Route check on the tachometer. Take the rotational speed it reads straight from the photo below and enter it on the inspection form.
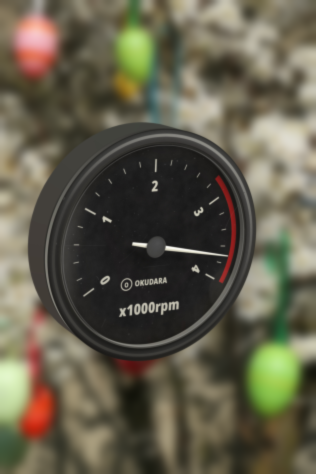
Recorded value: 3700 rpm
